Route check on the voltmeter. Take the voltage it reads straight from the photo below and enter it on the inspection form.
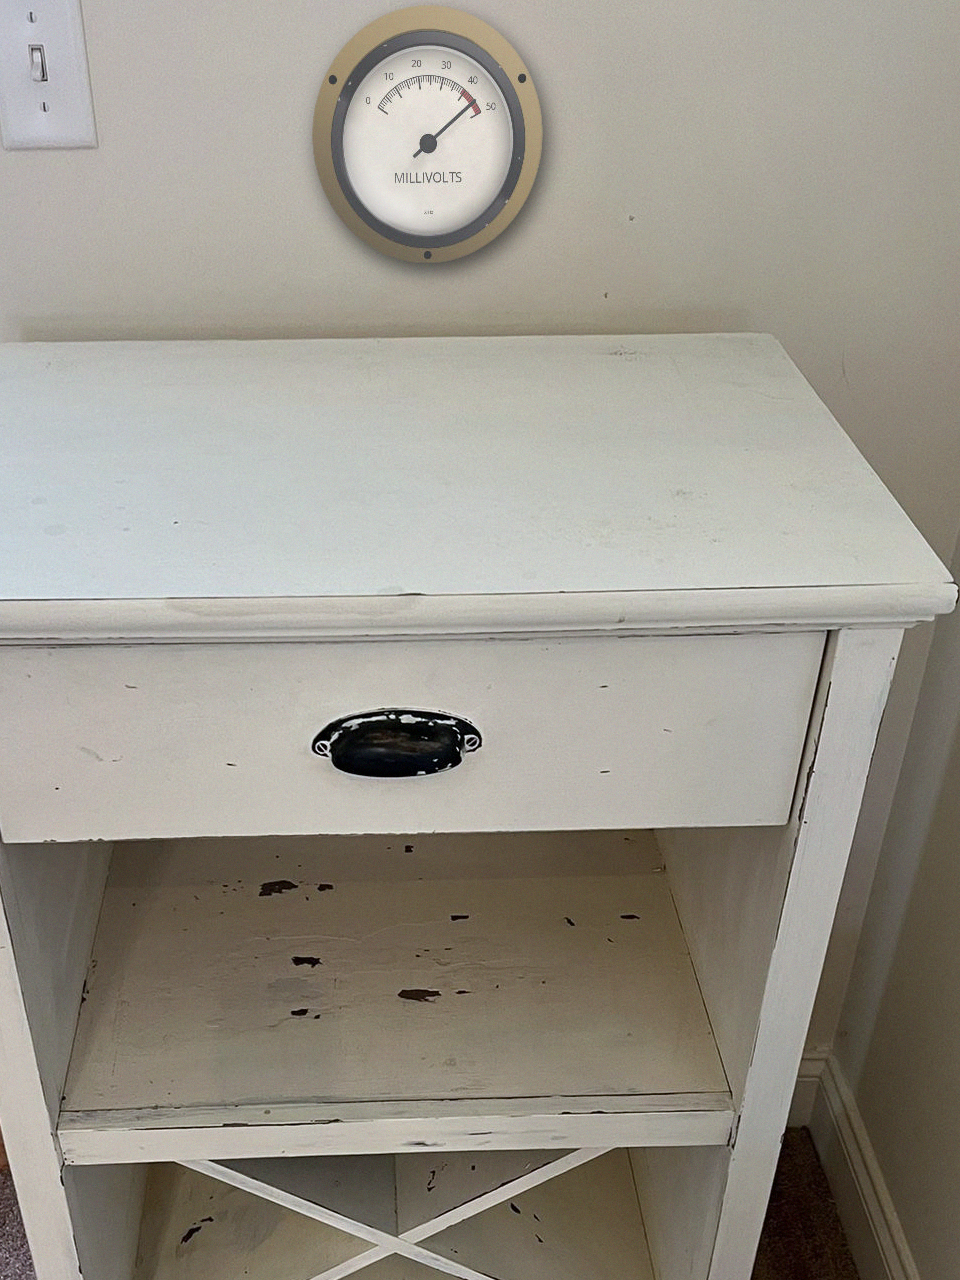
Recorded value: 45 mV
